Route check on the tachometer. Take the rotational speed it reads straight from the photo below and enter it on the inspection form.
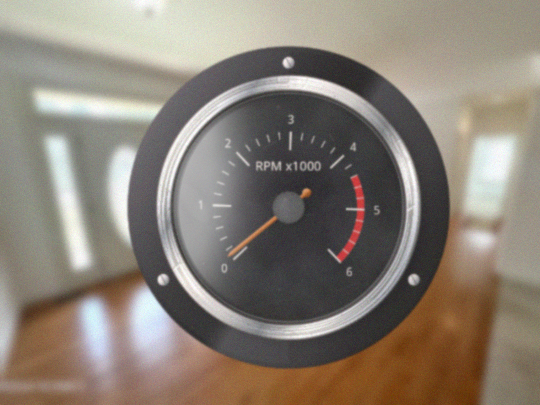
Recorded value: 100 rpm
